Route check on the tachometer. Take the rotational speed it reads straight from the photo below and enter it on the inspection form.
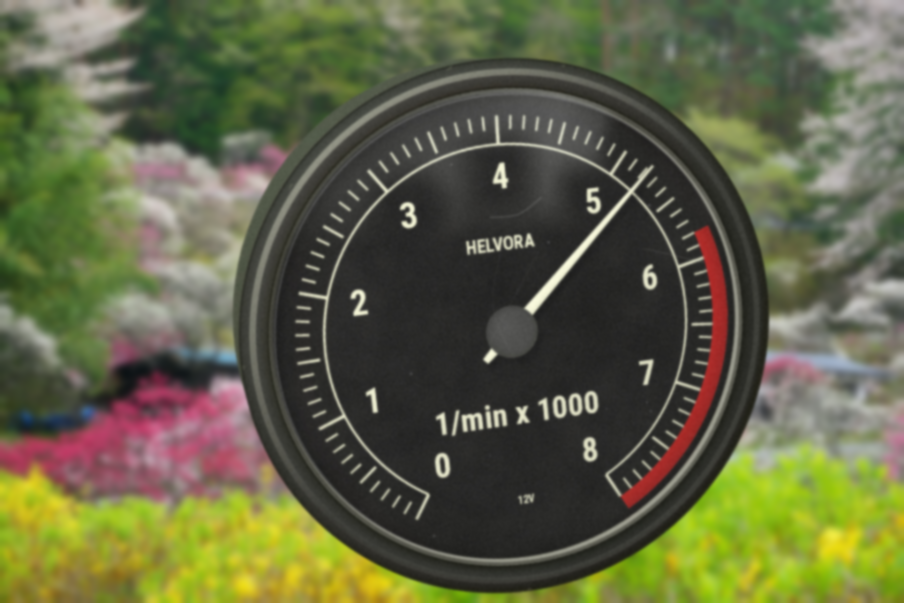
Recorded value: 5200 rpm
